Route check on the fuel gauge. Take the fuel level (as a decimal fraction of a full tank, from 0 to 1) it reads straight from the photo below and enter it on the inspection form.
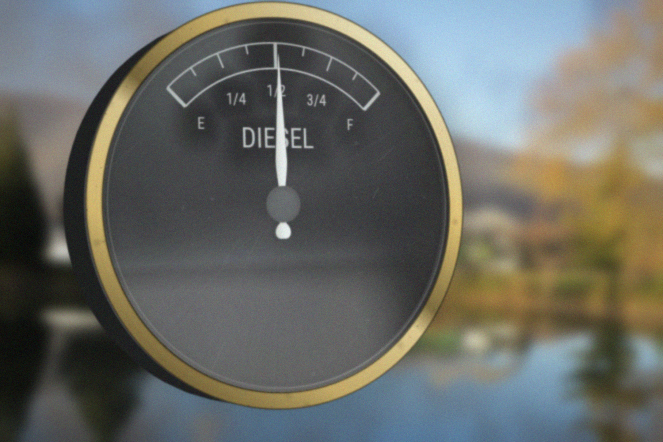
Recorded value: 0.5
